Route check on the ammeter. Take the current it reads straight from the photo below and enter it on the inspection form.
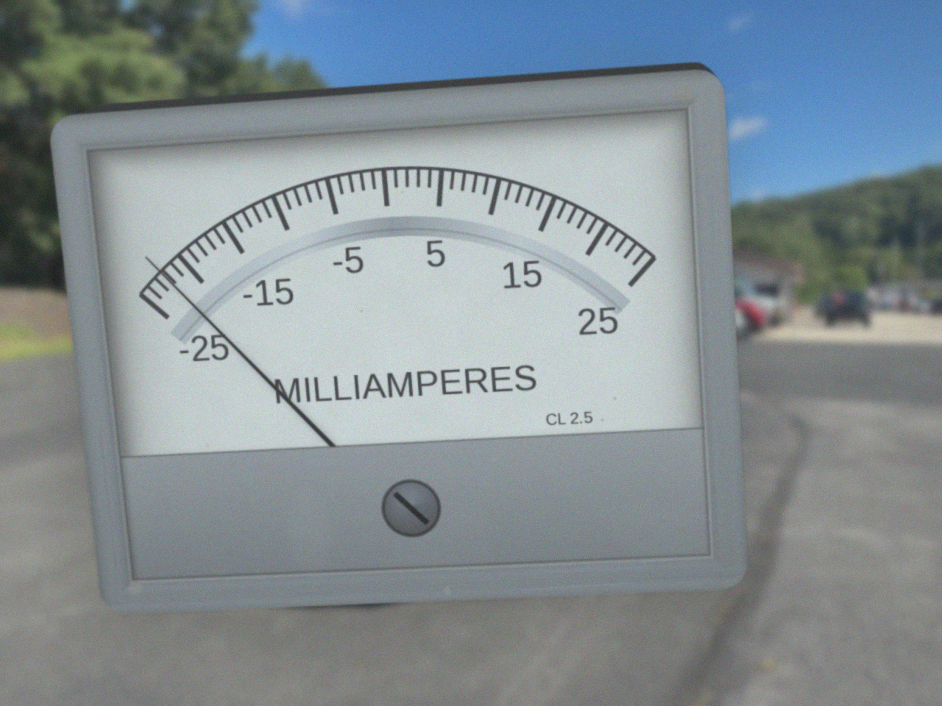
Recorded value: -22 mA
